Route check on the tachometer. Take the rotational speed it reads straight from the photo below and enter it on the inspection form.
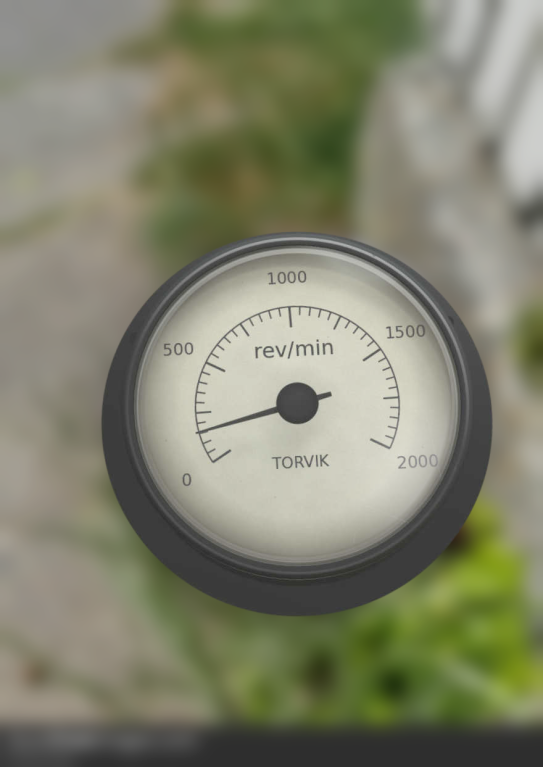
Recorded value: 150 rpm
